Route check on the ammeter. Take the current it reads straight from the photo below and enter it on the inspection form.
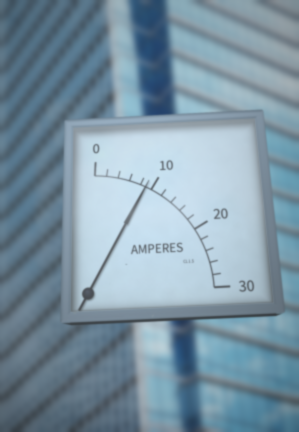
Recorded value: 9 A
